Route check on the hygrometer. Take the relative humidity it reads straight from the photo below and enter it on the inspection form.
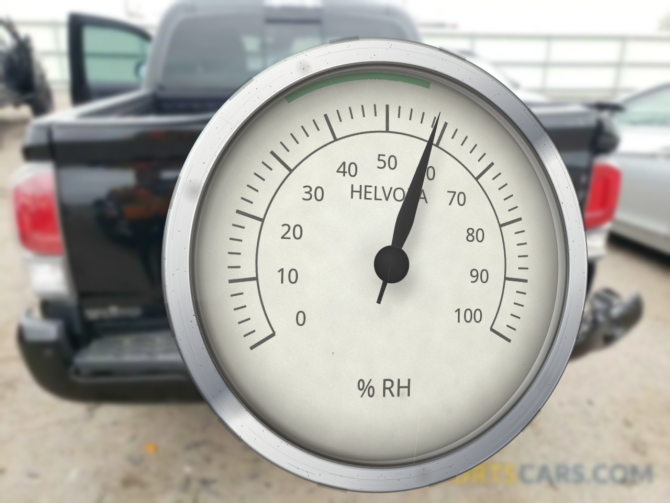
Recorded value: 58 %
